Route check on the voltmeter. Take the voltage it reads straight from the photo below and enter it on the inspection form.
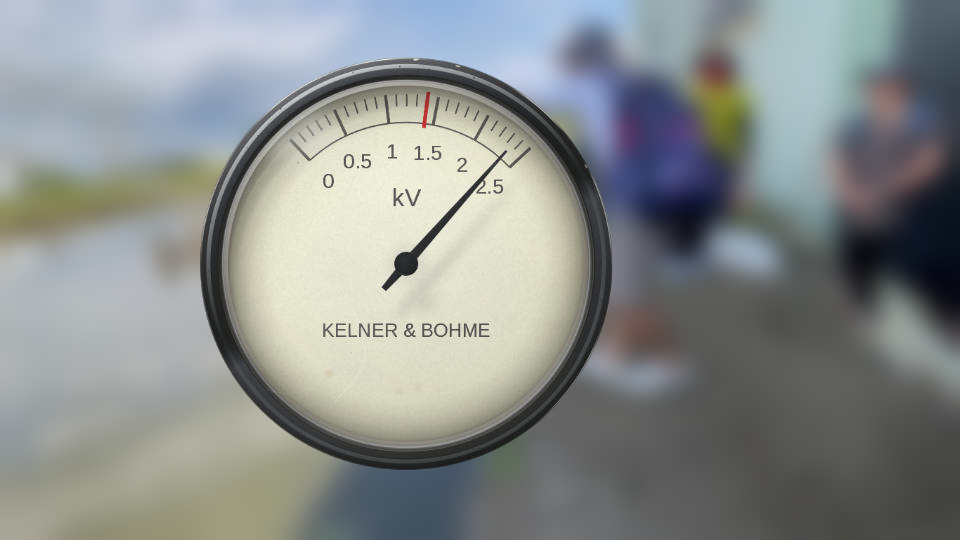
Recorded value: 2.35 kV
